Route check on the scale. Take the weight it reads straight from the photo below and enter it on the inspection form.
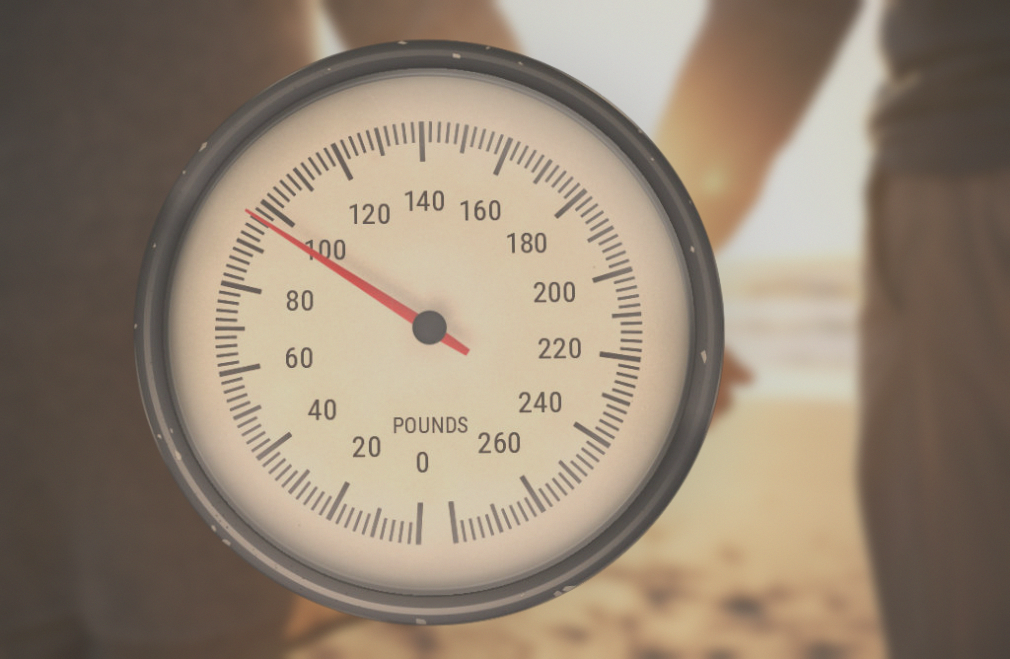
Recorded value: 96 lb
